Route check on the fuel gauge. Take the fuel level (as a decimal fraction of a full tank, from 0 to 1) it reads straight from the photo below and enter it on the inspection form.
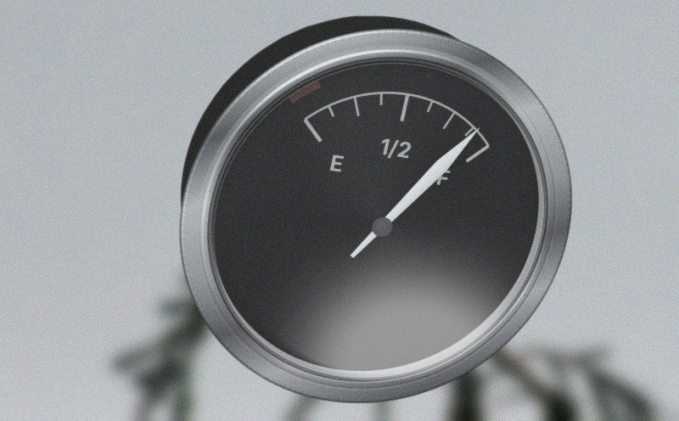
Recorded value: 0.875
